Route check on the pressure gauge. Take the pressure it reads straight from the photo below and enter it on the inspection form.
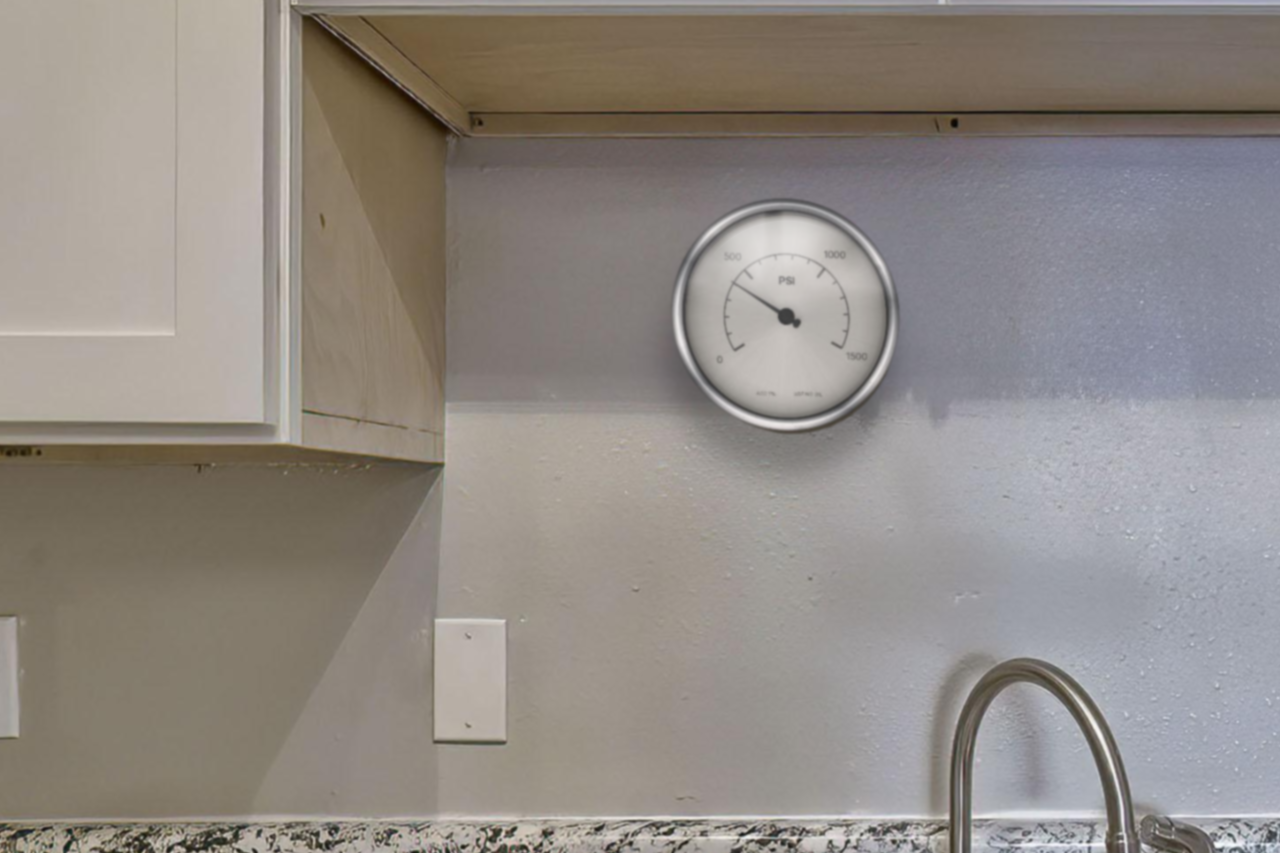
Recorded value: 400 psi
